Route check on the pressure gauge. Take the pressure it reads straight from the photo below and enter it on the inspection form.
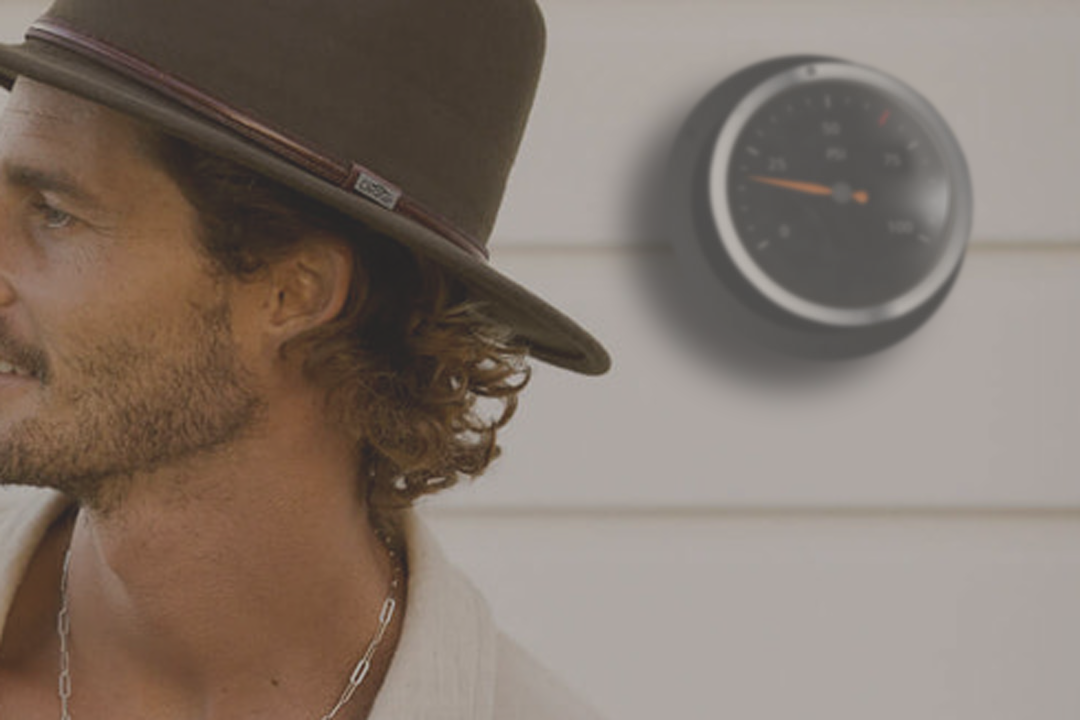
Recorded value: 17.5 psi
